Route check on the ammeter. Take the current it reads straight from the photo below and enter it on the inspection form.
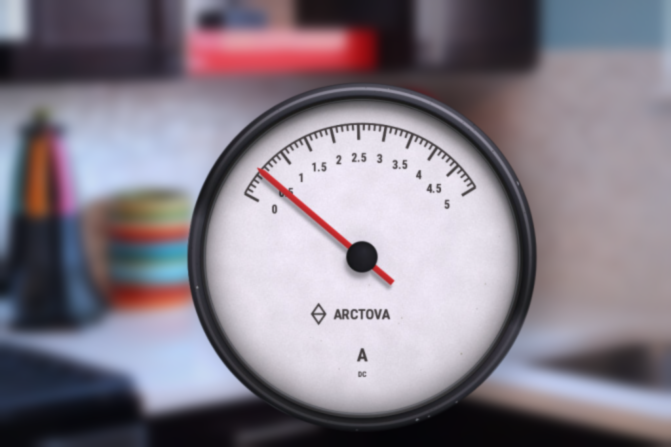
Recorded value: 0.5 A
